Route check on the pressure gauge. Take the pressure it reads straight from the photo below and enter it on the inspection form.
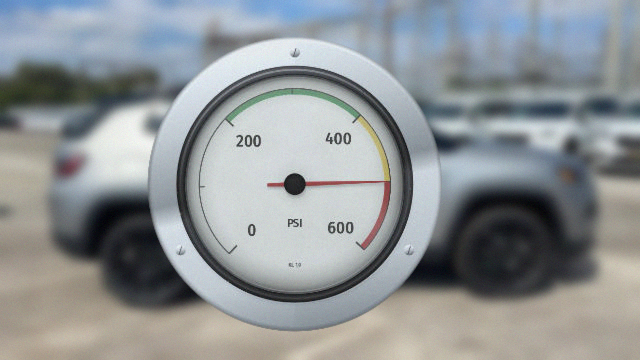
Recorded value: 500 psi
